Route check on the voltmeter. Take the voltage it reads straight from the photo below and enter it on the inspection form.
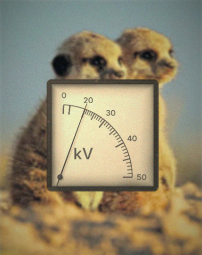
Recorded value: 20 kV
